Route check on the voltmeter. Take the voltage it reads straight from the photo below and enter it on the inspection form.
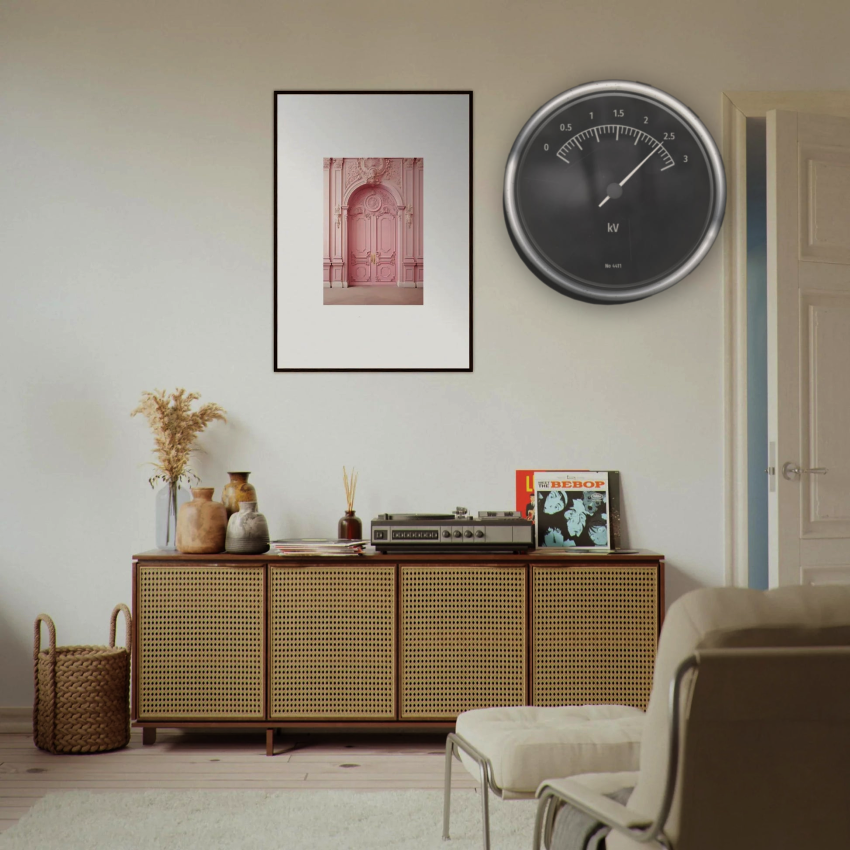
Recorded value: 2.5 kV
